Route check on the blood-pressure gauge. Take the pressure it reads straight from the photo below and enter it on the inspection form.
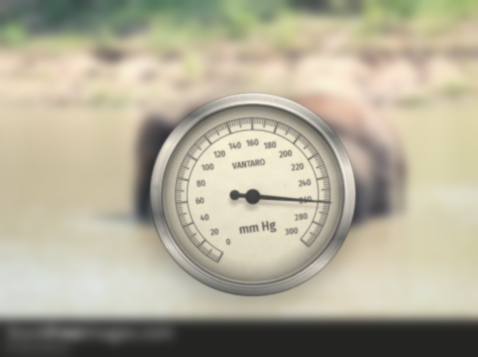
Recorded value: 260 mmHg
